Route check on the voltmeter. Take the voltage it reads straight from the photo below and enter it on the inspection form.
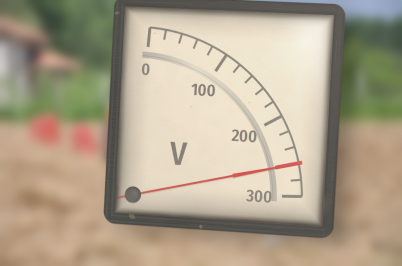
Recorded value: 260 V
